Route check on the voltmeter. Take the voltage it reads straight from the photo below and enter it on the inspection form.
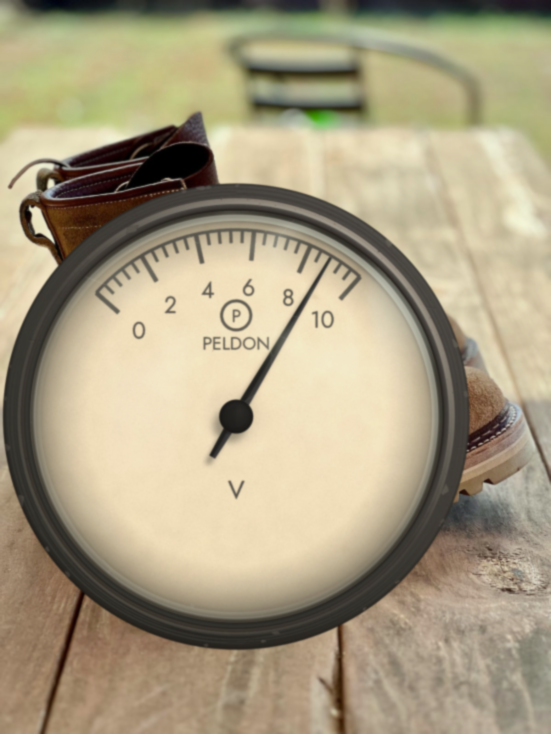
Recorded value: 8.8 V
